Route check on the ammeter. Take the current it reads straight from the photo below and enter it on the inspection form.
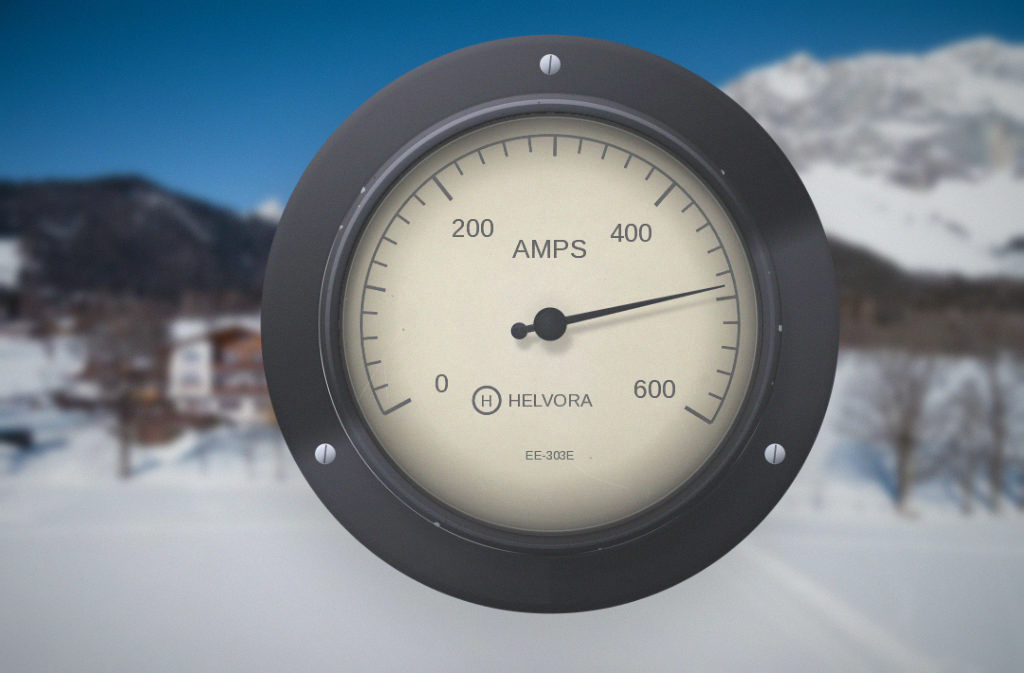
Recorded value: 490 A
